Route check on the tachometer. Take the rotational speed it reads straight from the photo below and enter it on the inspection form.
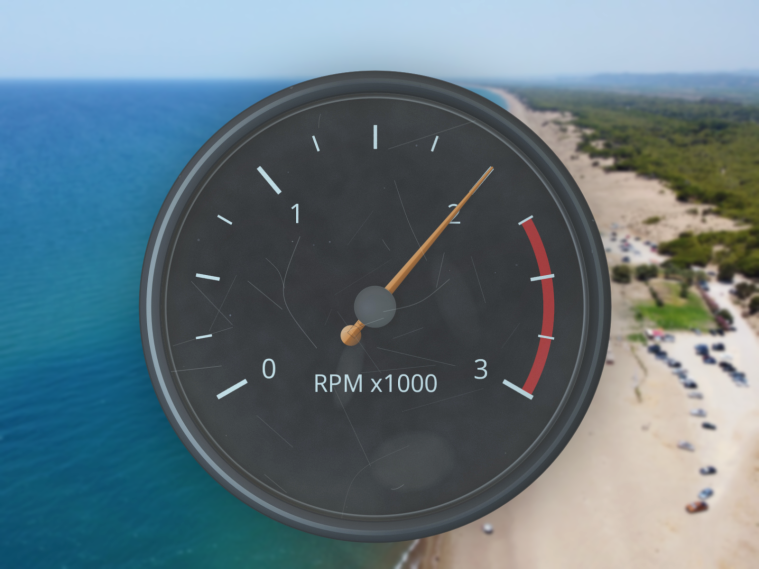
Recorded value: 2000 rpm
